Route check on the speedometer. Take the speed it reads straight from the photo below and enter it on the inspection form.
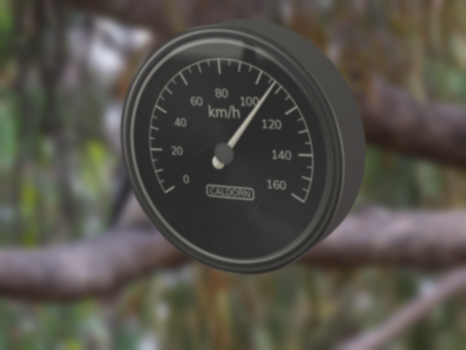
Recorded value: 107.5 km/h
